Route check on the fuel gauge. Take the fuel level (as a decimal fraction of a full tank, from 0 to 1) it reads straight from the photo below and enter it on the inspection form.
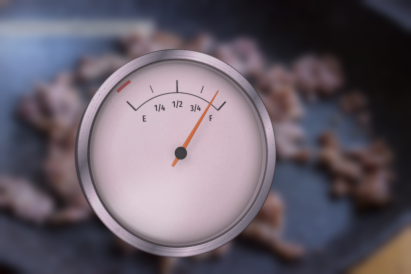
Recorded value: 0.875
